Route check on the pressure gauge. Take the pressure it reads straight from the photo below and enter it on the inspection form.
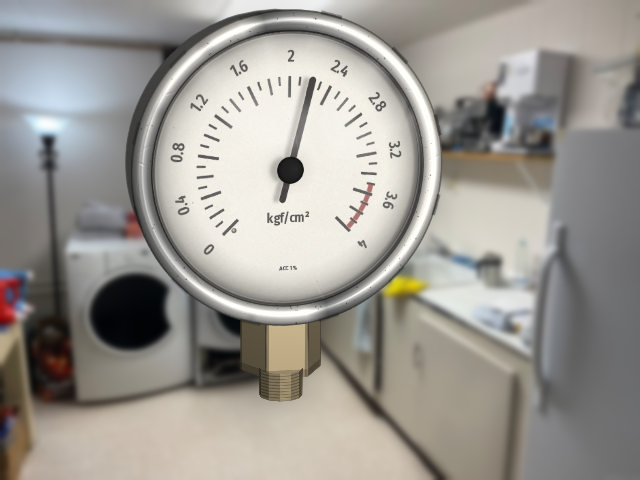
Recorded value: 2.2 kg/cm²
